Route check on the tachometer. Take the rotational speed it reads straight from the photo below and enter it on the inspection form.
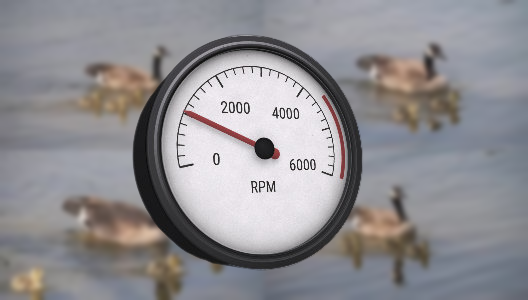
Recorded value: 1000 rpm
